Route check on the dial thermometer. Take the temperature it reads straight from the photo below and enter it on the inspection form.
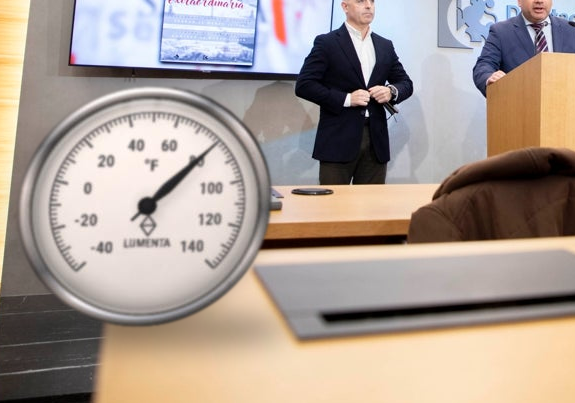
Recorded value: 80 °F
